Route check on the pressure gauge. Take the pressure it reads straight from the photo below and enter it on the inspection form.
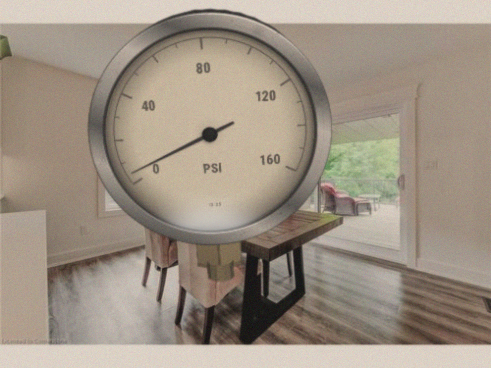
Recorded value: 5 psi
